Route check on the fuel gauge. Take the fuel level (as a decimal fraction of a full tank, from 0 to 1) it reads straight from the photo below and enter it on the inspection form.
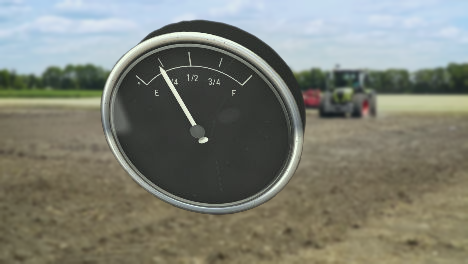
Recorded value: 0.25
